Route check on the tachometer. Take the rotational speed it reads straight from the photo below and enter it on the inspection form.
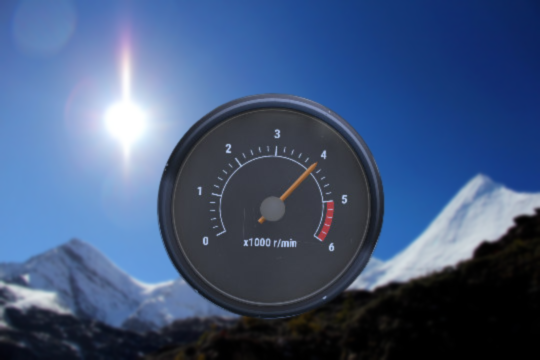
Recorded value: 4000 rpm
